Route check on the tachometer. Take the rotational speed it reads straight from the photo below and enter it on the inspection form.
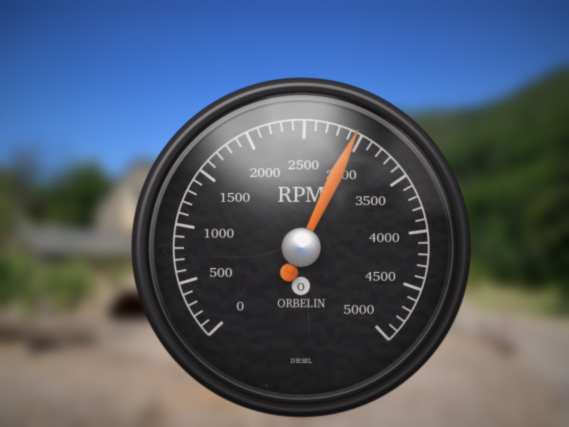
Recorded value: 2950 rpm
